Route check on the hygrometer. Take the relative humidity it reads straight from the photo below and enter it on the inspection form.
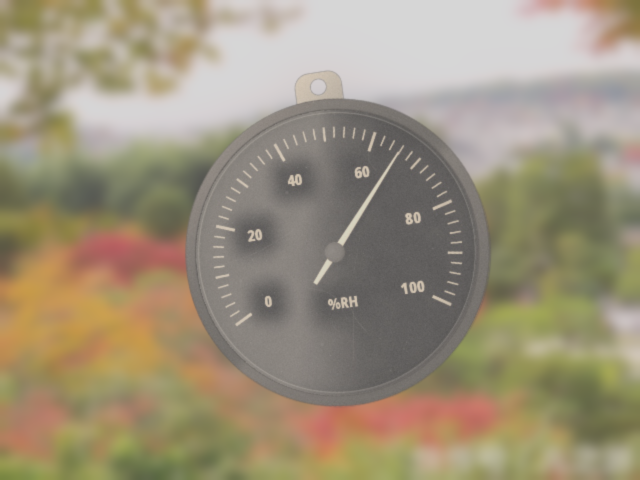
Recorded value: 66 %
